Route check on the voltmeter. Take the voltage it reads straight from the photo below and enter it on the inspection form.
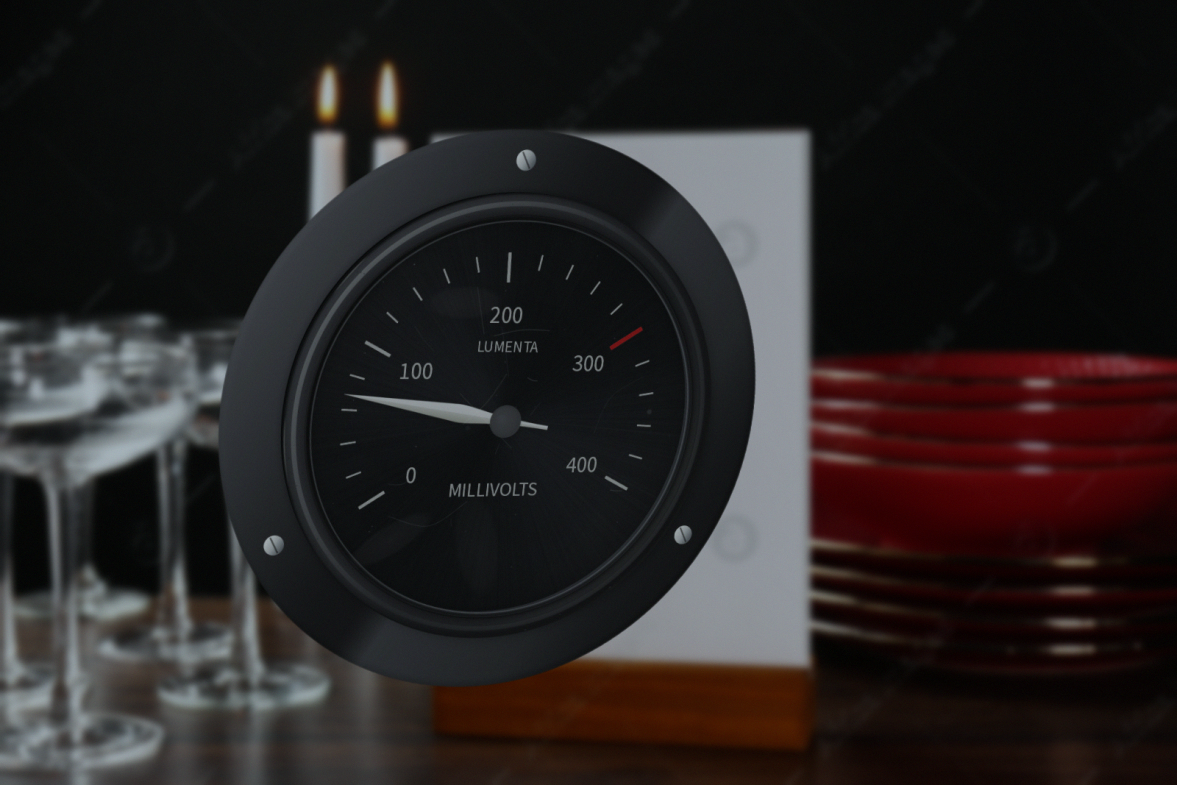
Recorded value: 70 mV
